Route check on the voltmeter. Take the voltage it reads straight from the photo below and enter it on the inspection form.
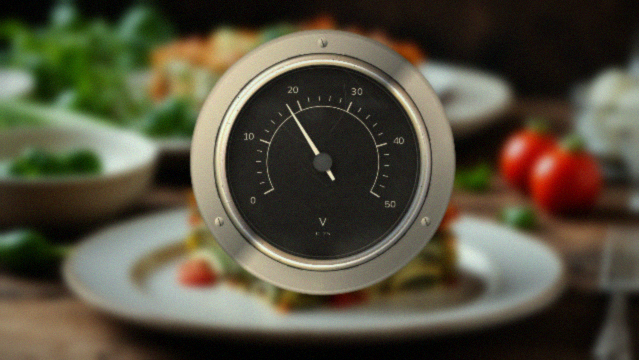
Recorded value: 18 V
